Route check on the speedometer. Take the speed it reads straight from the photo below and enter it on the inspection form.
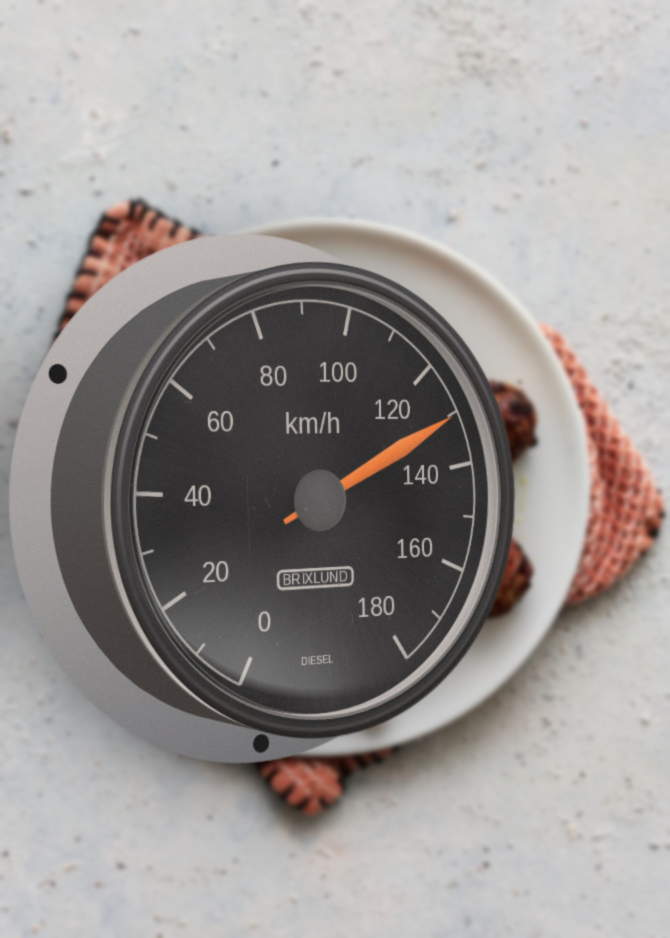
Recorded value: 130 km/h
